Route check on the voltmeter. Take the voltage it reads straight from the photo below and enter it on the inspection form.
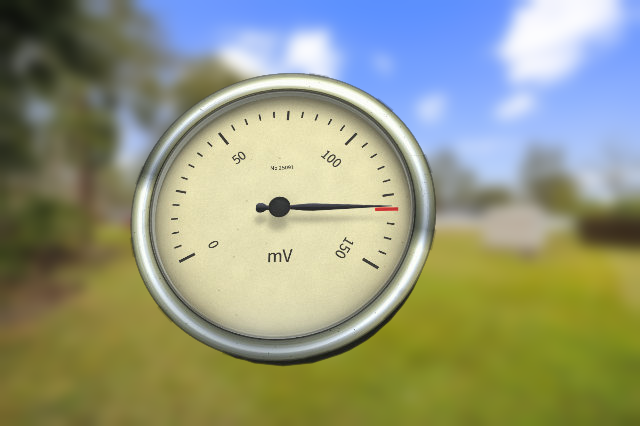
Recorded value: 130 mV
